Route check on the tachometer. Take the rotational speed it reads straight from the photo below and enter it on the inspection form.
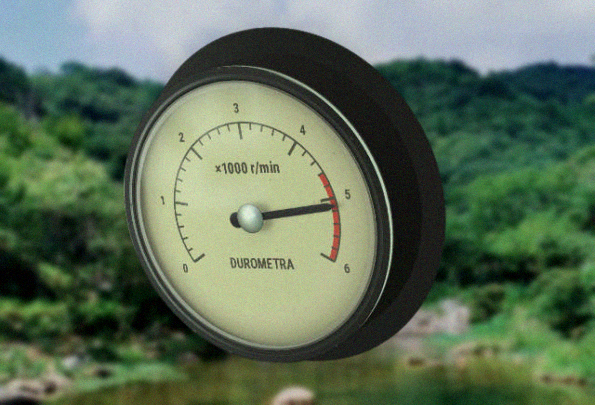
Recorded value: 5100 rpm
